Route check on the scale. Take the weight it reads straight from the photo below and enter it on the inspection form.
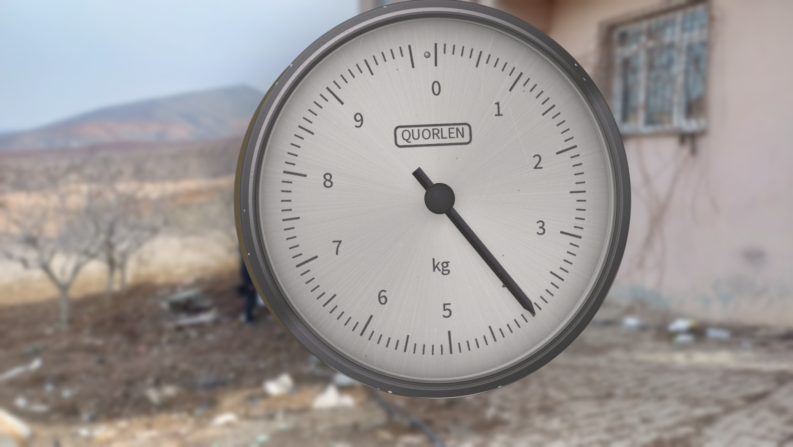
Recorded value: 4 kg
